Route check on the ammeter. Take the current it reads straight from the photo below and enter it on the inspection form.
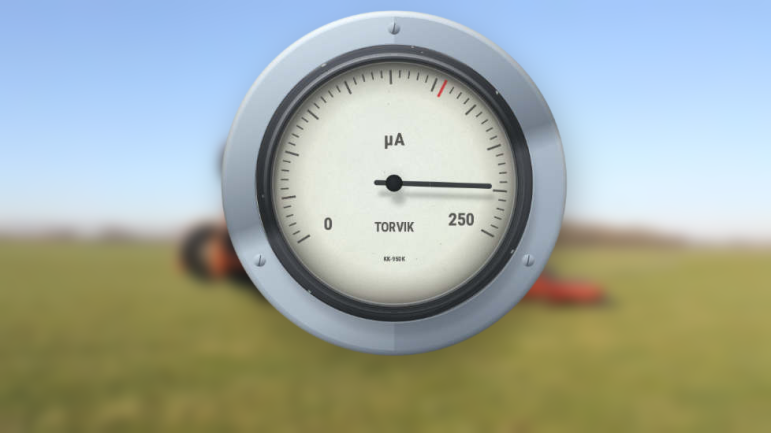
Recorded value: 222.5 µA
